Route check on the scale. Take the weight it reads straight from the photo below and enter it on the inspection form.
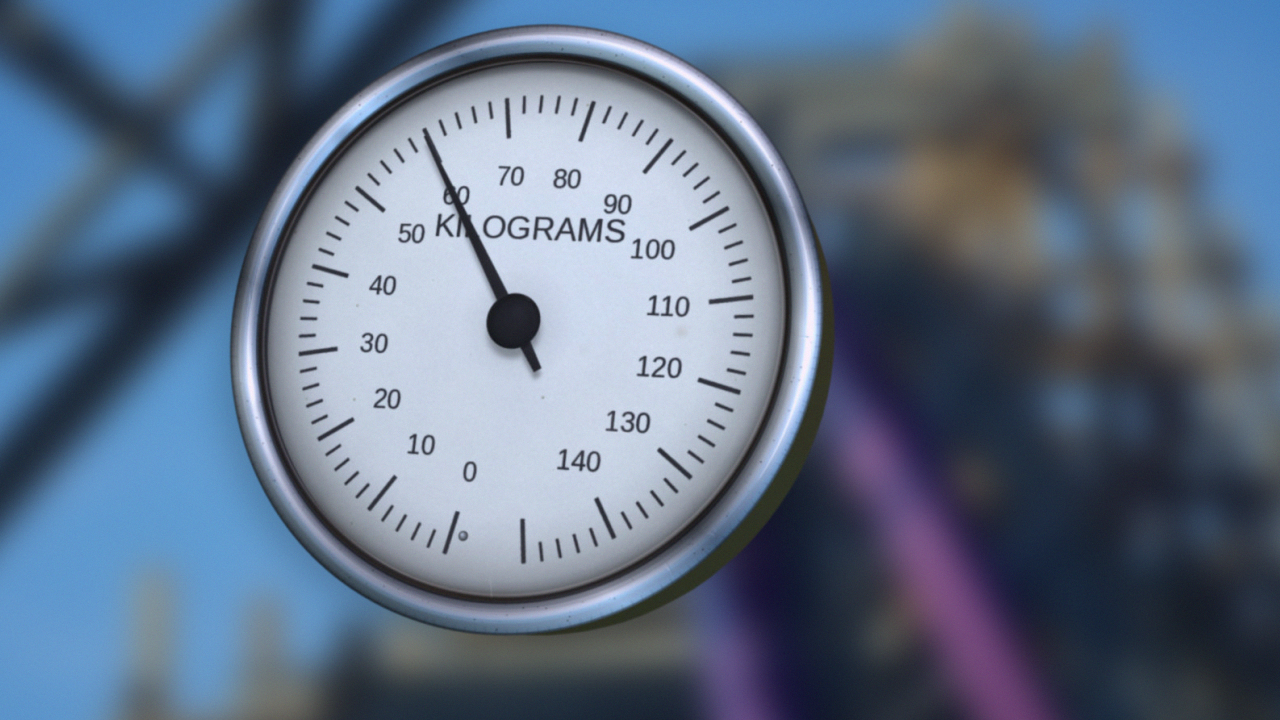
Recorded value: 60 kg
